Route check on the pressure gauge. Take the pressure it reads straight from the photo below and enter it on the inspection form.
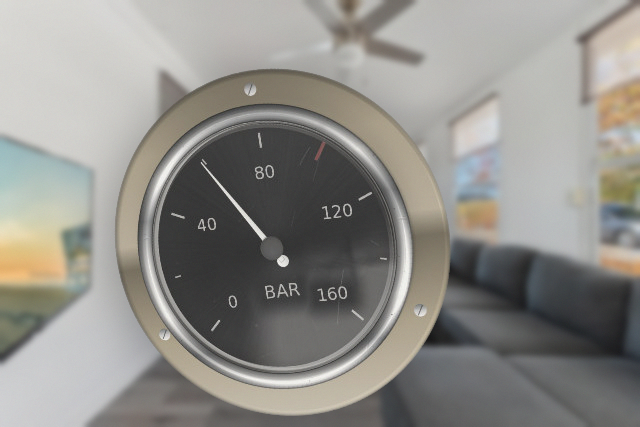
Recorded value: 60 bar
